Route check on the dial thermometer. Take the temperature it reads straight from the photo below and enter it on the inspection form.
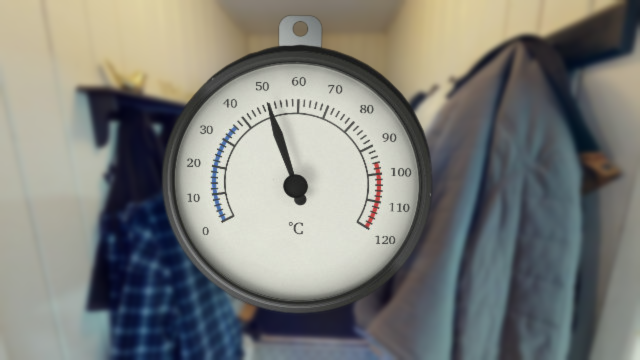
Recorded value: 50 °C
